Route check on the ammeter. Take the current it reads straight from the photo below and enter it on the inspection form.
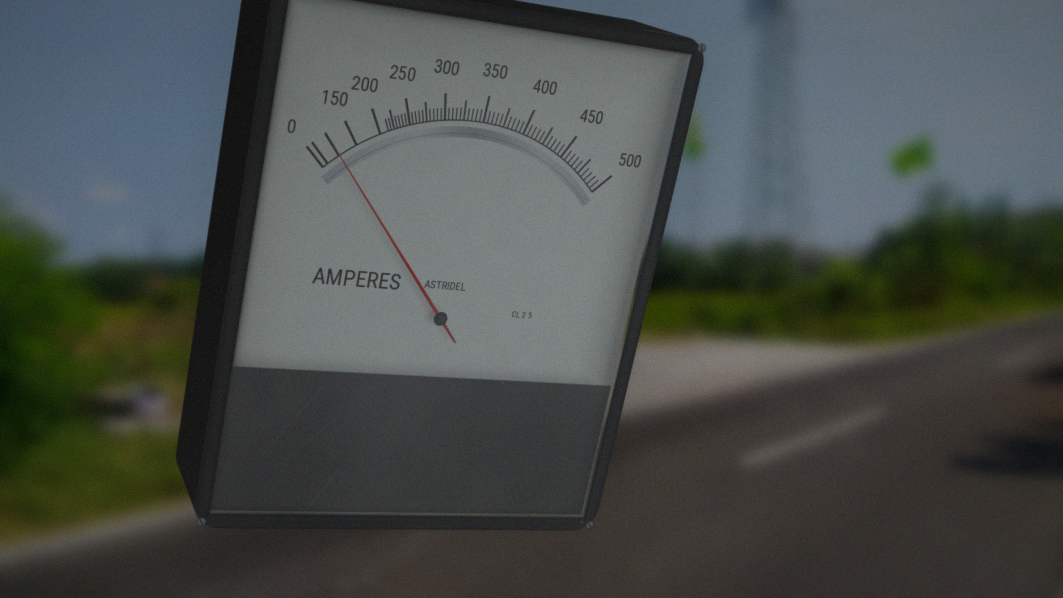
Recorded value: 100 A
